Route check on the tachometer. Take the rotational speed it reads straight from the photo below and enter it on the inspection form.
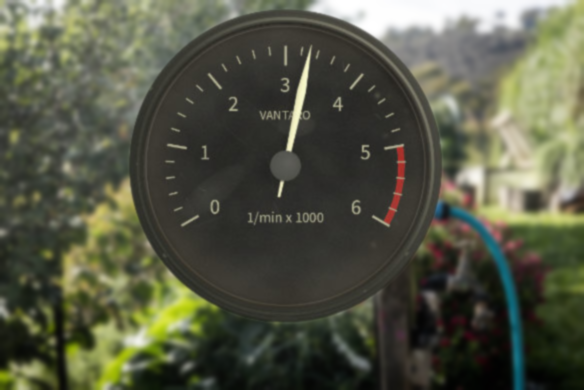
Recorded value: 3300 rpm
